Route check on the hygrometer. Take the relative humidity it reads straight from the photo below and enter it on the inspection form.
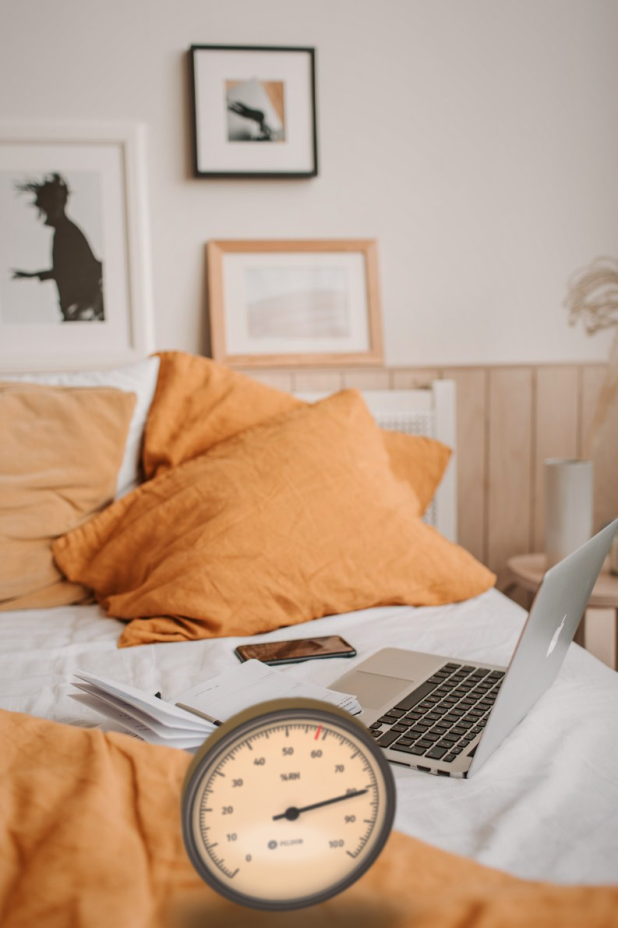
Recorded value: 80 %
